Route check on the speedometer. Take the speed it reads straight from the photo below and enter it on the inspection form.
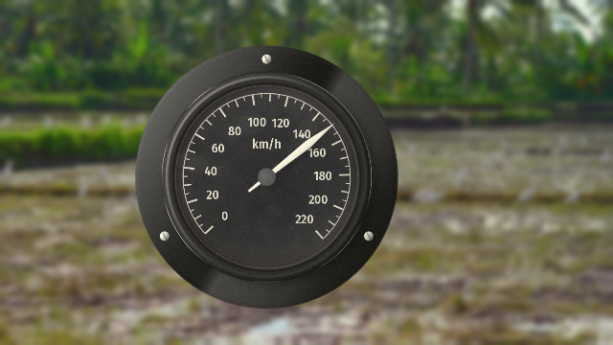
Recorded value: 150 km/h
